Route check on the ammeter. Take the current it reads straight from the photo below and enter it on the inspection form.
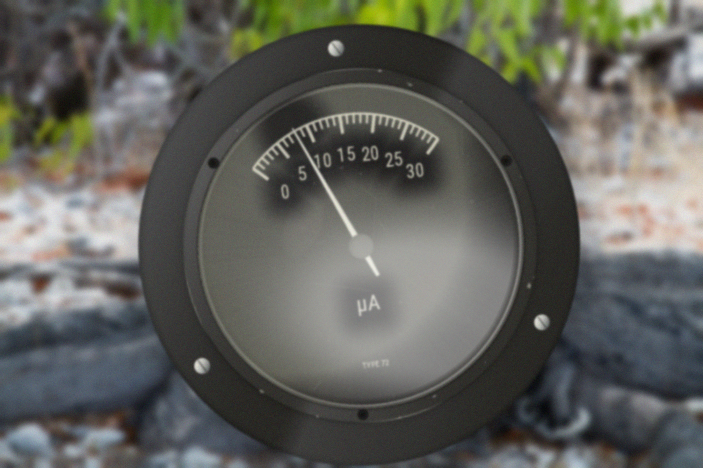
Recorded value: 8 µA
